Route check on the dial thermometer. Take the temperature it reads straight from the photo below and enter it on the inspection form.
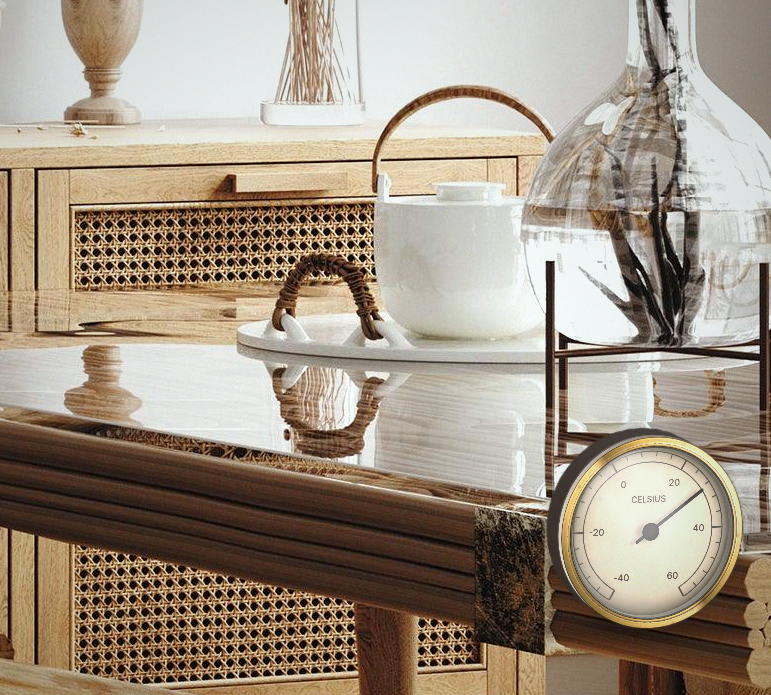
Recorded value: 28 °C
